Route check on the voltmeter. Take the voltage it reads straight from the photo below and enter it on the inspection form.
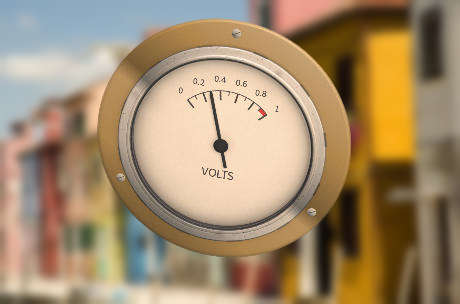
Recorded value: 0.3 V
